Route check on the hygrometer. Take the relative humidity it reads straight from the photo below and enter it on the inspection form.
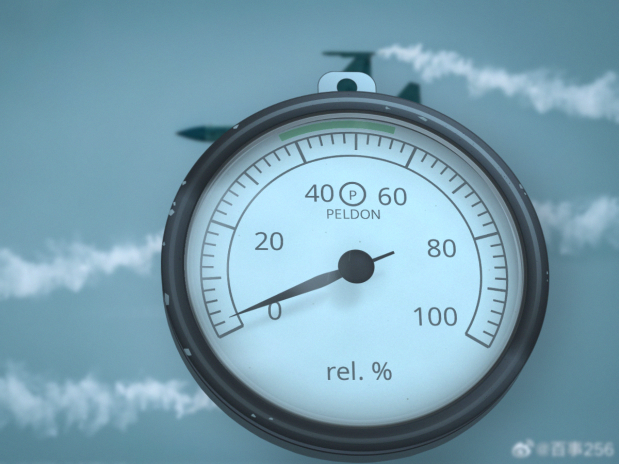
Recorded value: 2 %
